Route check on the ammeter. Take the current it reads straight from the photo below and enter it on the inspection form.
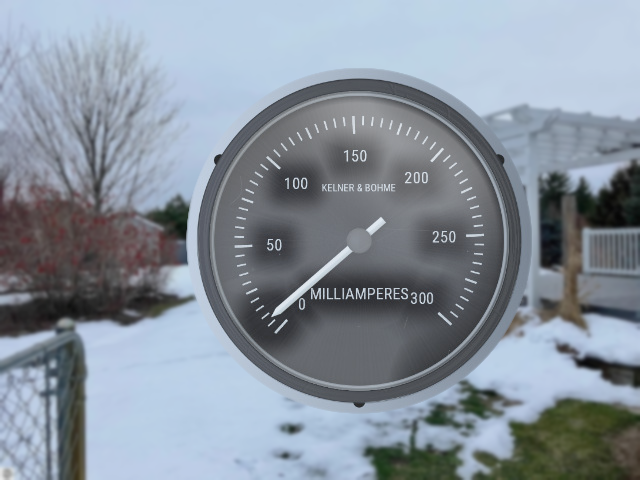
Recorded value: 7.5 mA
